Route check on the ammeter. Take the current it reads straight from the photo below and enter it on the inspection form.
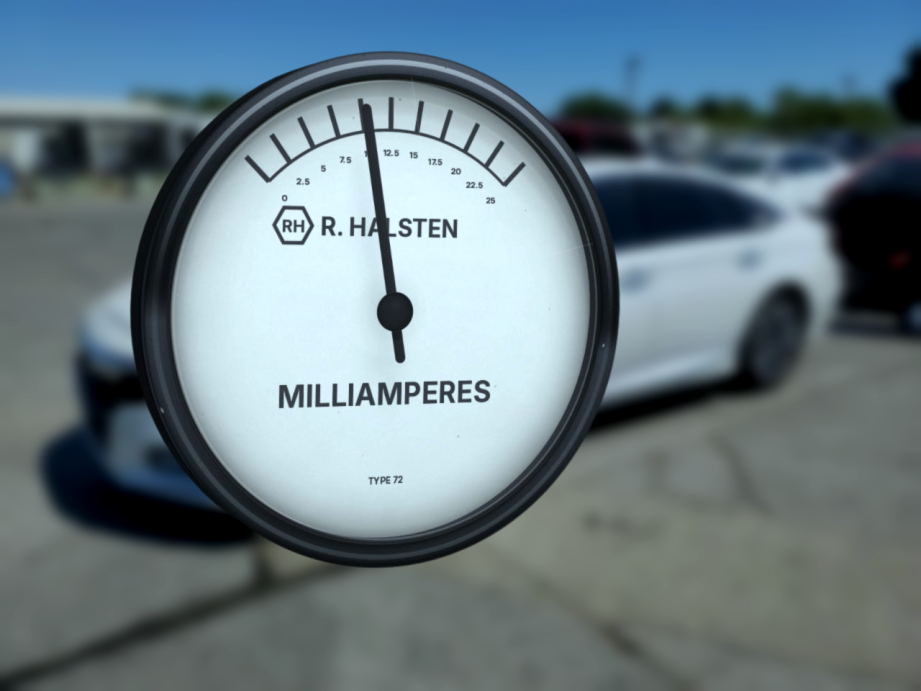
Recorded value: 10 mA
